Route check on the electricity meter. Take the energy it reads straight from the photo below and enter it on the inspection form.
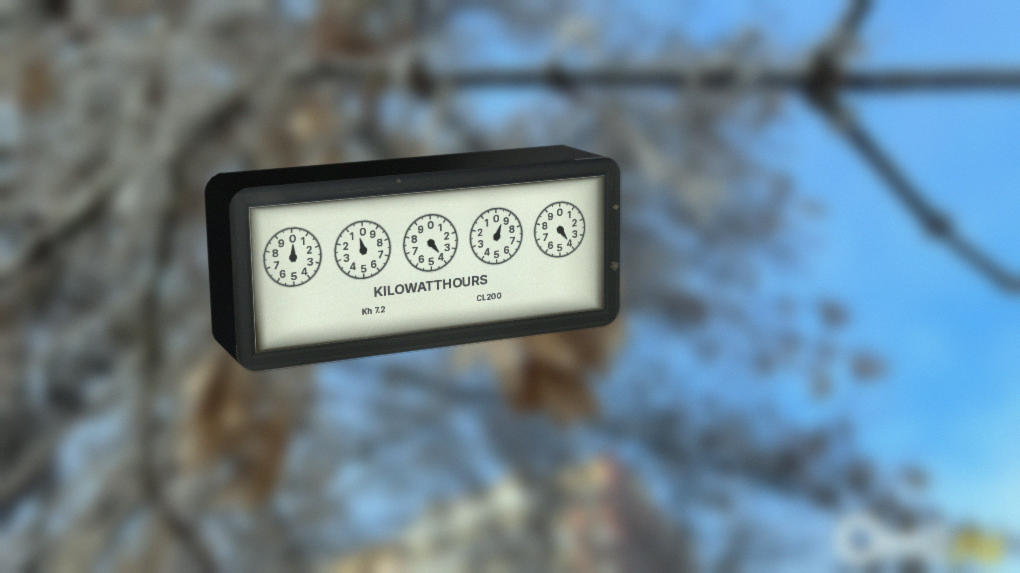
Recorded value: 394 kWh
